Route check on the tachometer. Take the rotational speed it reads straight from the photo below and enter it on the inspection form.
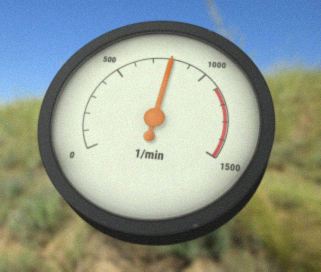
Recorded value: 800 rpm
